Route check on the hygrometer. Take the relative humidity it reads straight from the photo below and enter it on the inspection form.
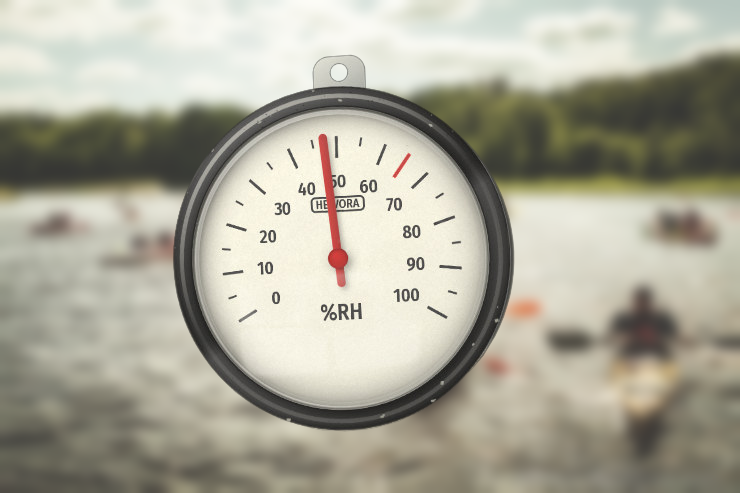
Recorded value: 47.5 %
